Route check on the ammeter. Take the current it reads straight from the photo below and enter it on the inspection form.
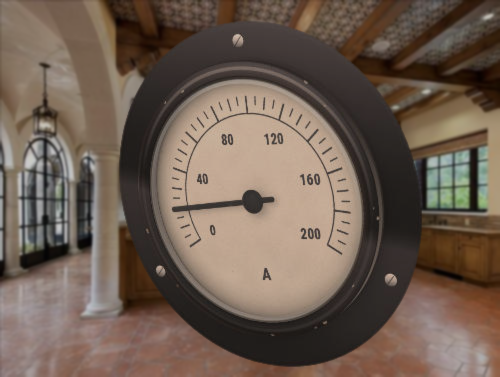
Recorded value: 20 A
